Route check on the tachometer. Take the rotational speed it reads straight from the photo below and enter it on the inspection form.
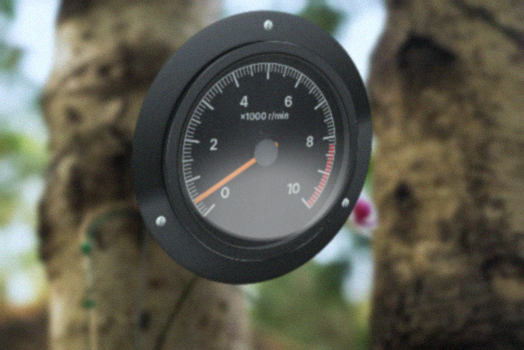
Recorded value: 500 rpm
